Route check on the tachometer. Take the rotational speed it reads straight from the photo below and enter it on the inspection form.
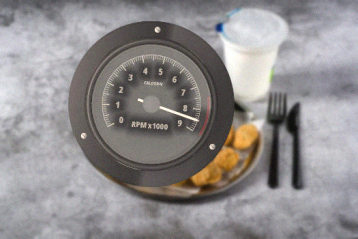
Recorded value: 8500 rpm
